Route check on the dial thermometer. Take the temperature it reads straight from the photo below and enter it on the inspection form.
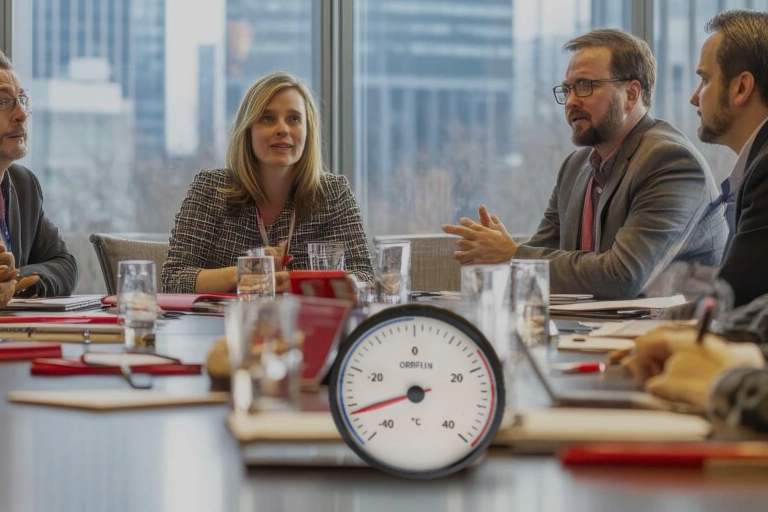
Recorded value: -32 °C
